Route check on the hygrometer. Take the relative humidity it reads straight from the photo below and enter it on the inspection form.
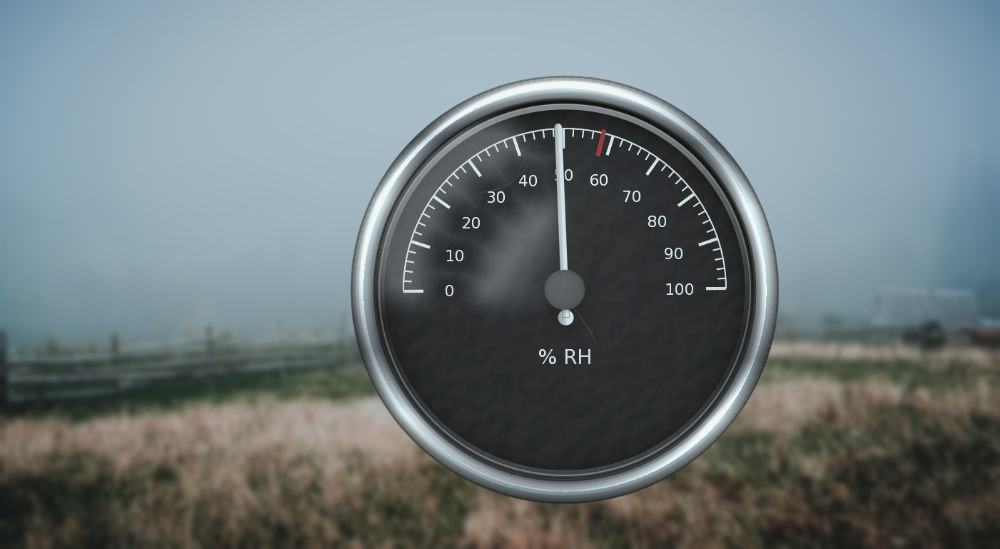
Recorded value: 49 %
